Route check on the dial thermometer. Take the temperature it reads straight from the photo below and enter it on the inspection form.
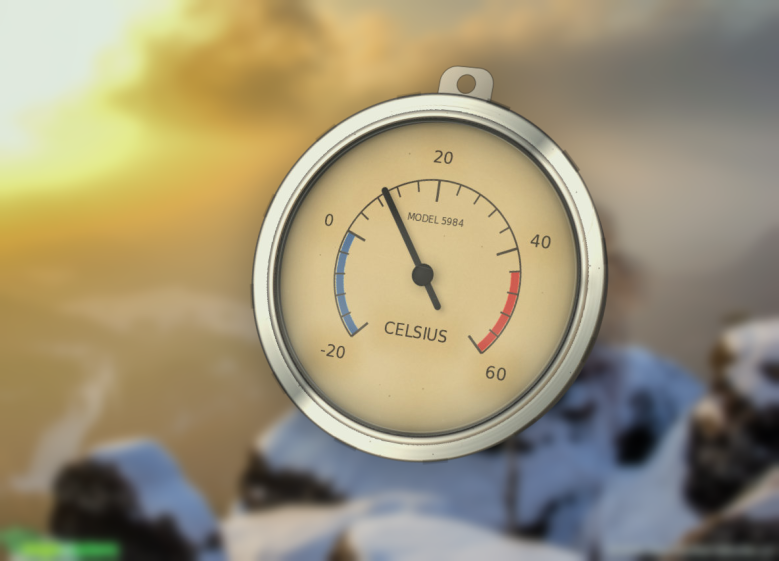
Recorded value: 10 °C
